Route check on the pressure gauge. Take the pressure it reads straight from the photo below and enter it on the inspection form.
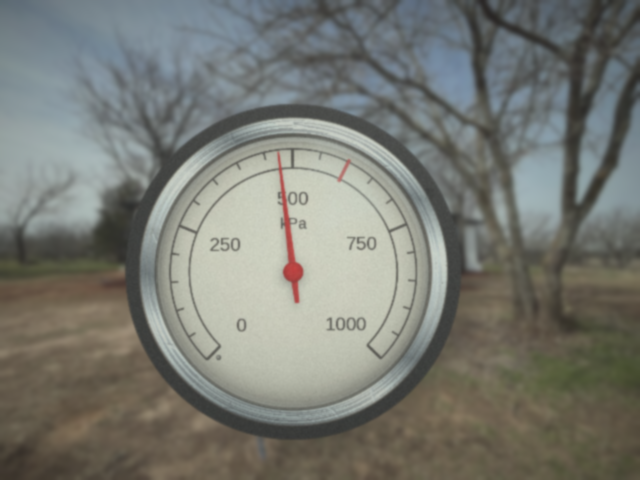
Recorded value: 475 kPa
